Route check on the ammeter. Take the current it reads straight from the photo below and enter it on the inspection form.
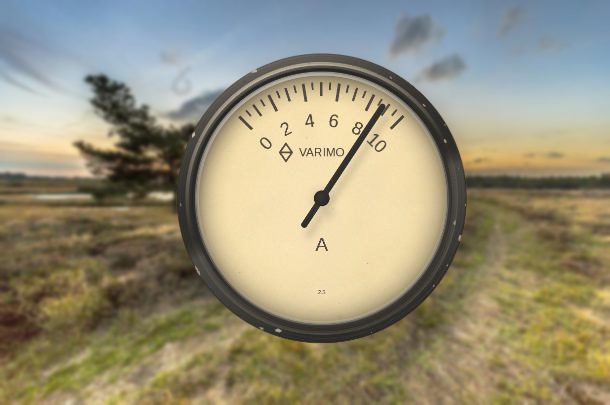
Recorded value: 8.75 A
